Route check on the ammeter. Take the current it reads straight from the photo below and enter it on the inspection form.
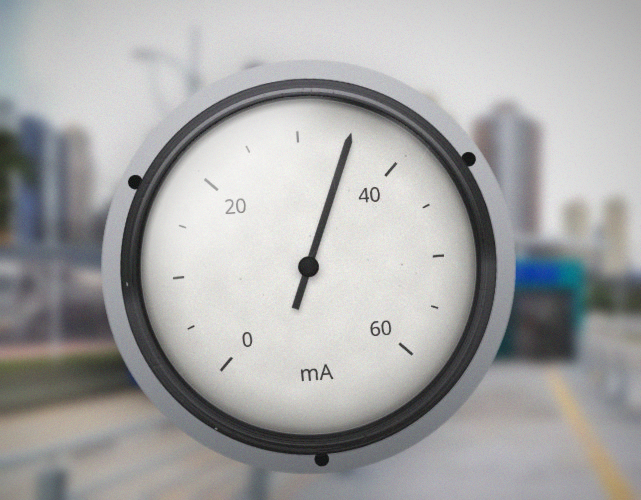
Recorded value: 35 mA
